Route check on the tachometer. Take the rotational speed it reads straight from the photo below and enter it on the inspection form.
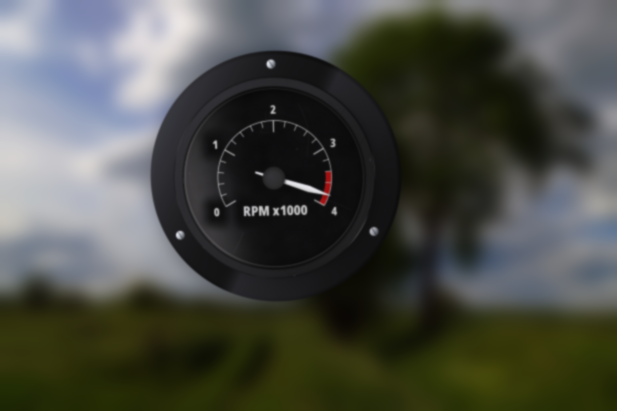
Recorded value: 3800 rpm
